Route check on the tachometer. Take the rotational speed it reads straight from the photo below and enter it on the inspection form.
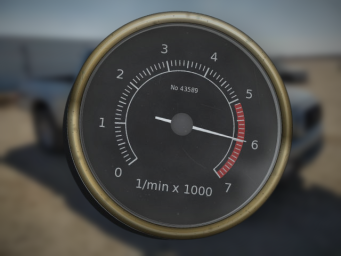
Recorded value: 6000 rpm
